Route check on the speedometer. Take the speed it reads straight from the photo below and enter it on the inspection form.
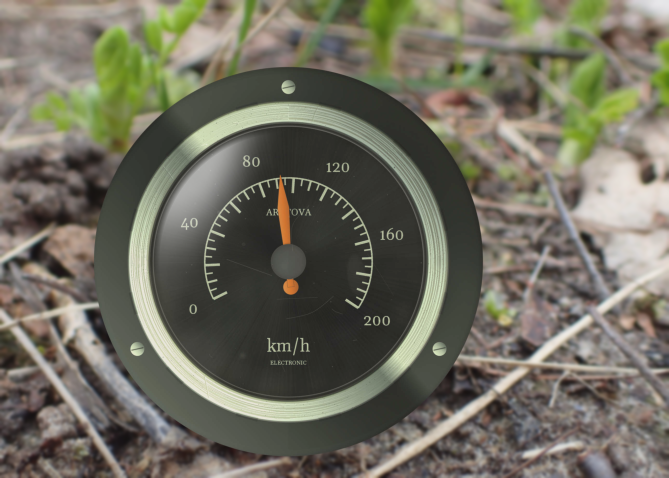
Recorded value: 92.5 km/h
